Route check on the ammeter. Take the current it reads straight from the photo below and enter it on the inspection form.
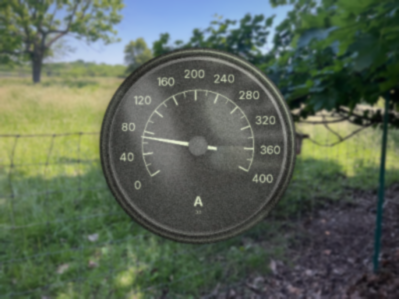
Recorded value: 70 A
